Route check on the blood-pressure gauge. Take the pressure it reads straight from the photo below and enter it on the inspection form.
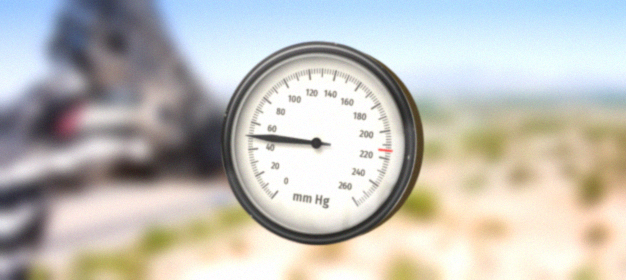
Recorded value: 50 mmHg
